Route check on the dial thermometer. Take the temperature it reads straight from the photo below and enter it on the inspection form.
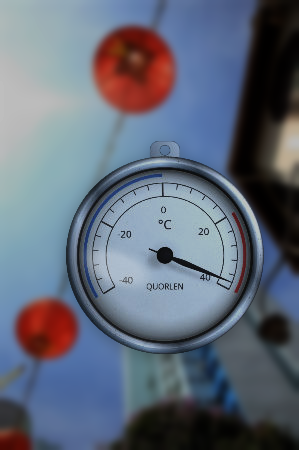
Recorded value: 38 °C
